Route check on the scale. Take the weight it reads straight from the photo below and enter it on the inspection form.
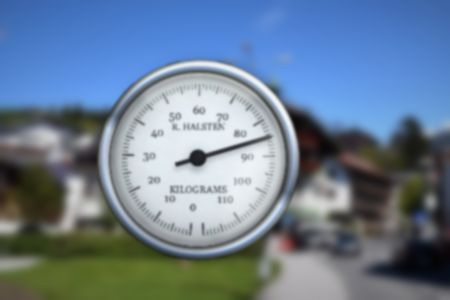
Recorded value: 85 kg
